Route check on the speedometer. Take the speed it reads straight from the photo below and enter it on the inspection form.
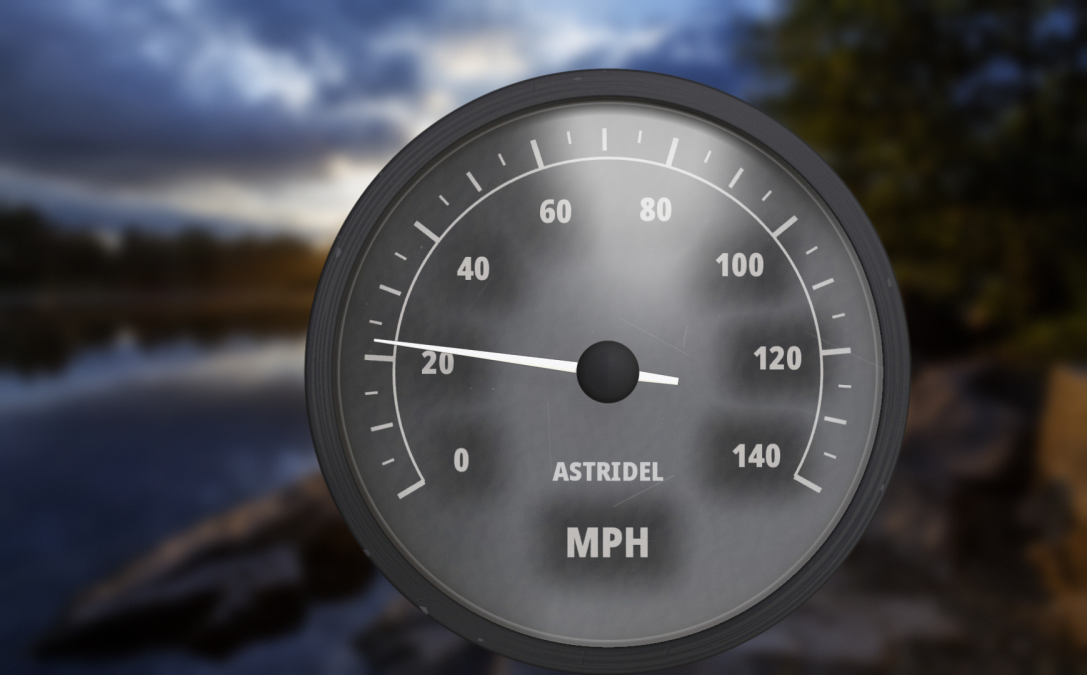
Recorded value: 22.5 mph
